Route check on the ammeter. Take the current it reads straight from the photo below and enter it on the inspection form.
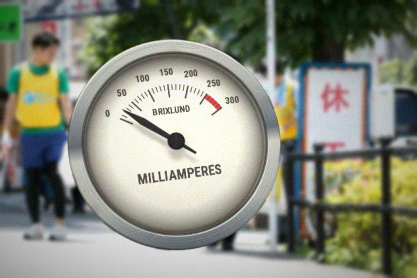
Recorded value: 20 mA
